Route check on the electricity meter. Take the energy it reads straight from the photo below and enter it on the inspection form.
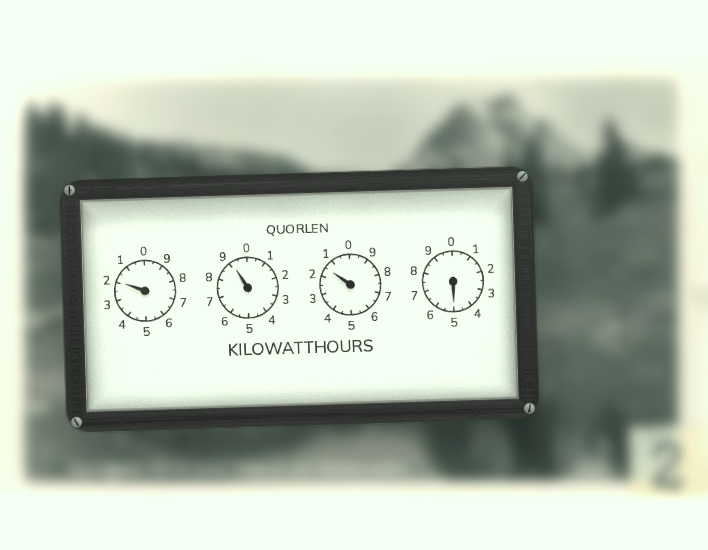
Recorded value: 1915 kWh
